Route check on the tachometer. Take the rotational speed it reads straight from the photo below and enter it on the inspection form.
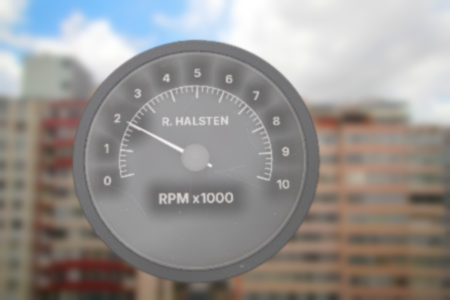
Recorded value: 2000 rpm
